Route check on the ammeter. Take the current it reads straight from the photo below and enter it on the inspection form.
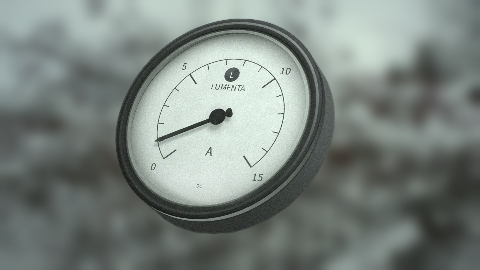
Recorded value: 1 A
